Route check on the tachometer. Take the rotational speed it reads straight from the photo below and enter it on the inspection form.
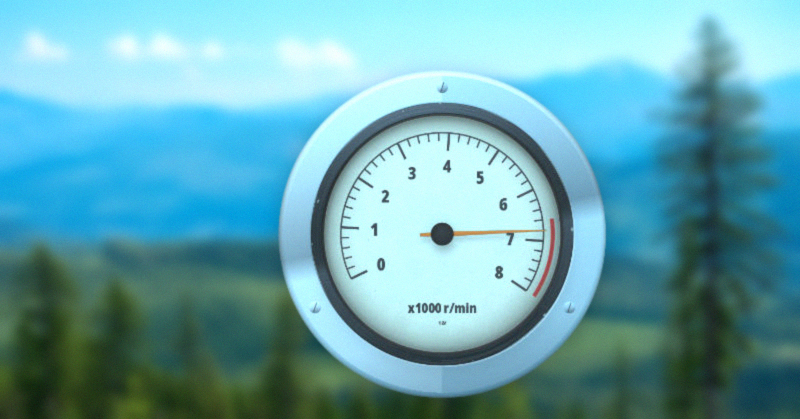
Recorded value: 6800 rpm
